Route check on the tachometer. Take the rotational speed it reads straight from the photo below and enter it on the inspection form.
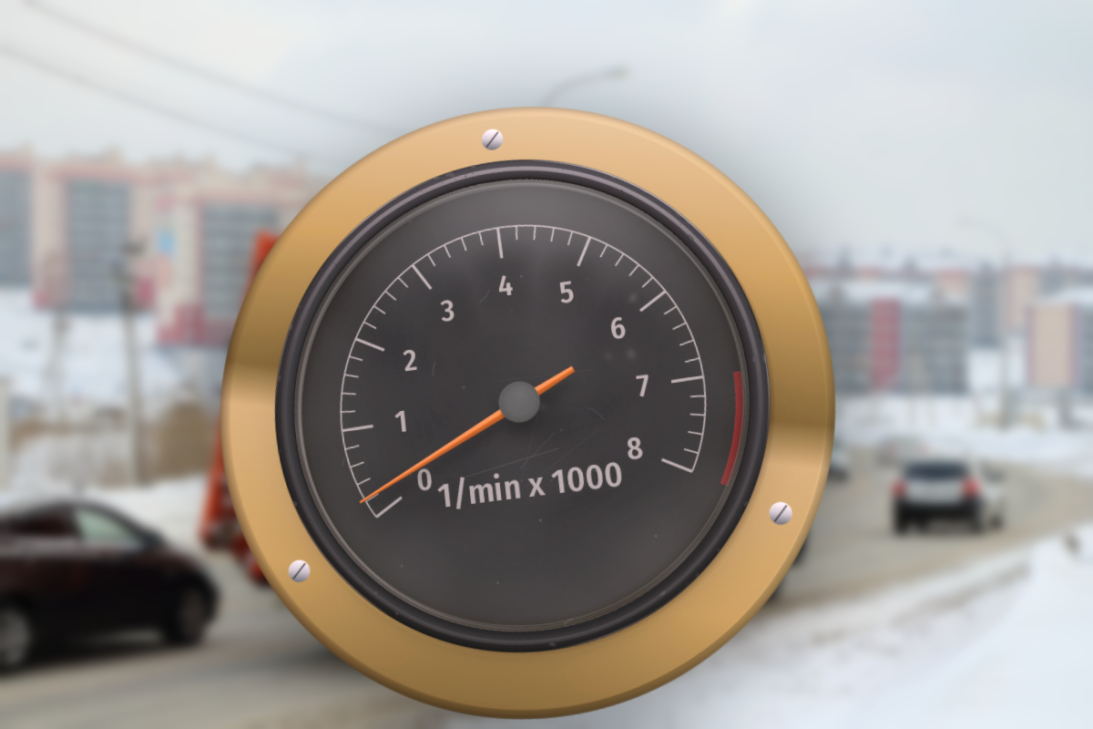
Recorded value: 200 rpm
